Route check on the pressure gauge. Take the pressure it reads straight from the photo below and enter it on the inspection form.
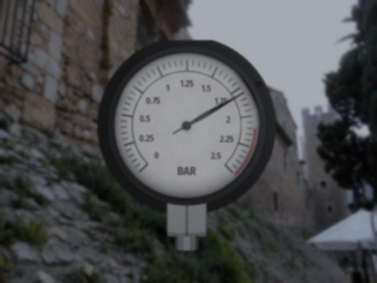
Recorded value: 1.8 bar
